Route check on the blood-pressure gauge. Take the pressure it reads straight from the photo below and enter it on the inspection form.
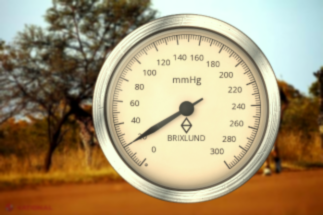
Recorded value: 20 mmHg
